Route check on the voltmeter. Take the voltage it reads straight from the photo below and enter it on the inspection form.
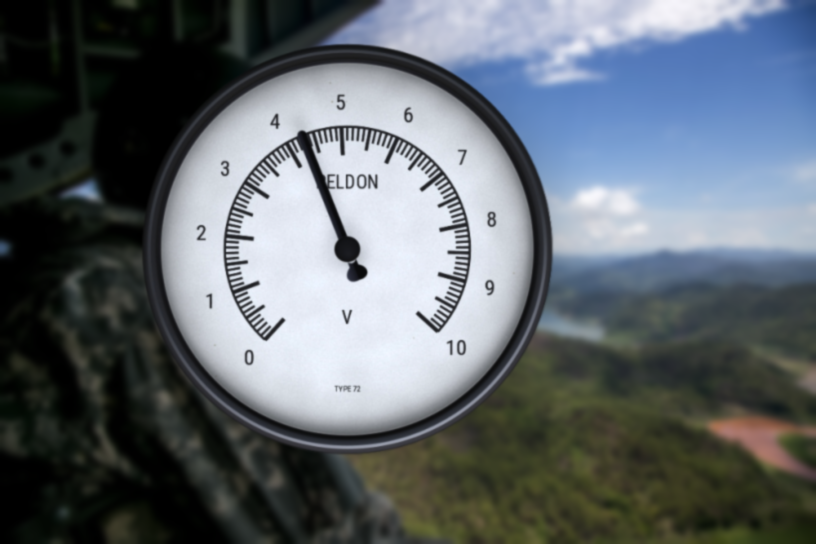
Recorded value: 4.3 V
